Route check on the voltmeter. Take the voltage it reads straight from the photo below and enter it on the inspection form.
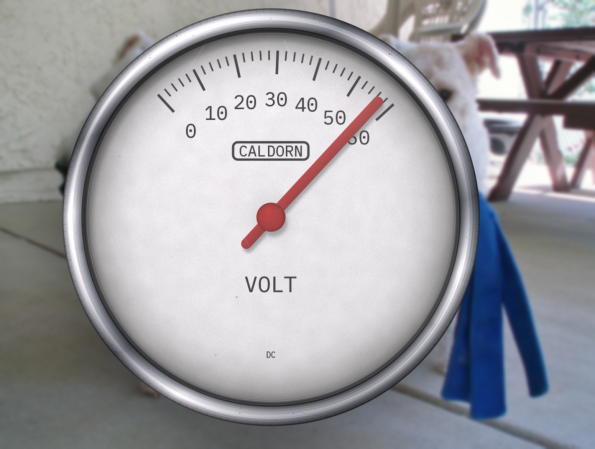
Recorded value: 57 V
